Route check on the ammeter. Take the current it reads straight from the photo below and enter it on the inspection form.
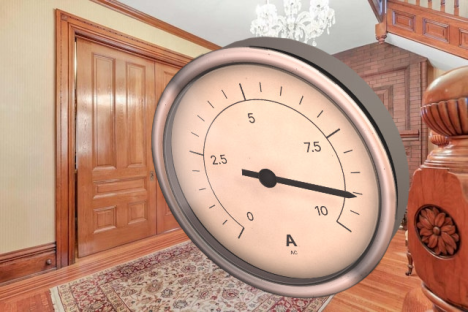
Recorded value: 9 A
